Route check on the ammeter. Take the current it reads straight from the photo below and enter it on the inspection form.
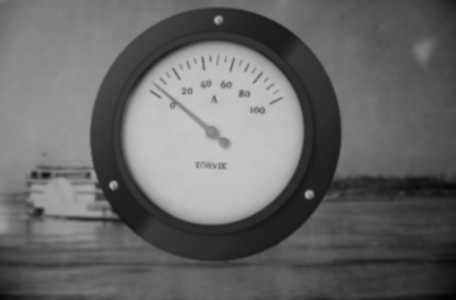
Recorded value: 5 A
